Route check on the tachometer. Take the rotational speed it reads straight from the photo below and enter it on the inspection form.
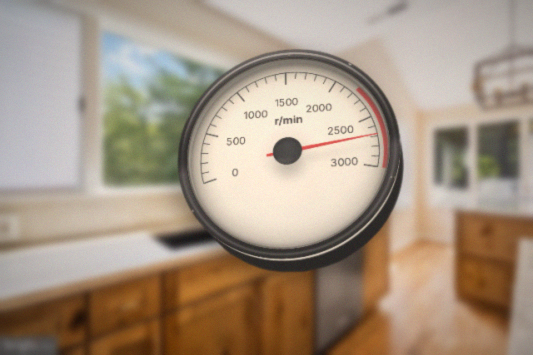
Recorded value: 2700 rpm
